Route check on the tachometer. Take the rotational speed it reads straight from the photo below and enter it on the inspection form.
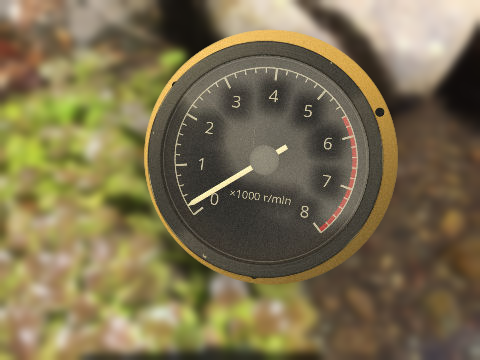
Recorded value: 200 rpm
